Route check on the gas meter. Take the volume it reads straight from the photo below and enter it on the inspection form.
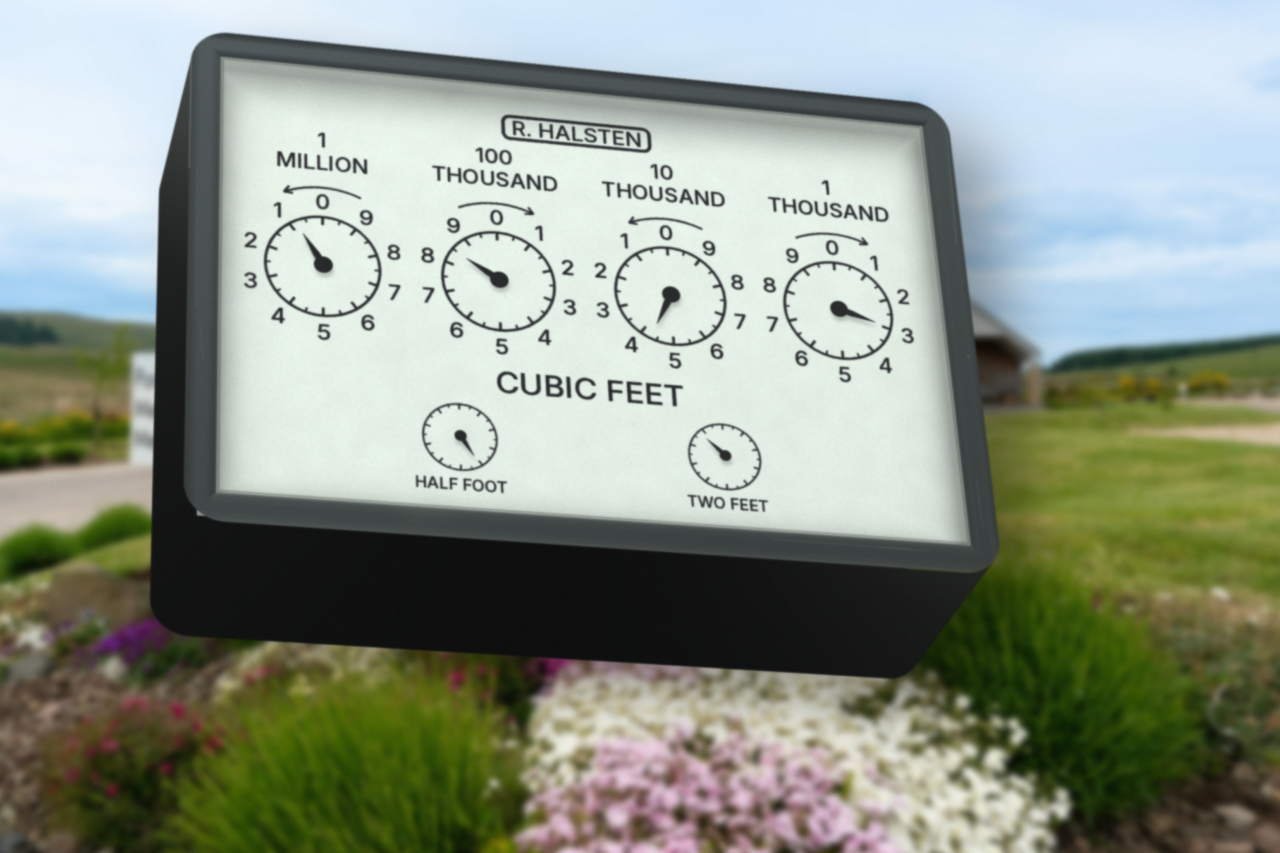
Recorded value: 84300 ft³
